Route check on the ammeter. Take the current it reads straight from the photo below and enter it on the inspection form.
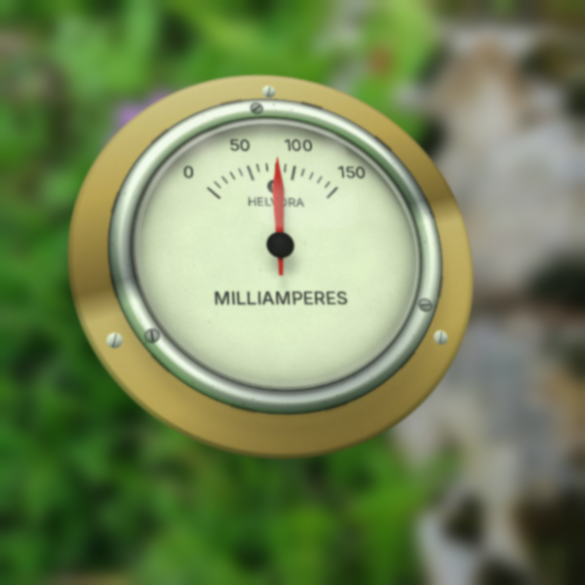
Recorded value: 80 mA
